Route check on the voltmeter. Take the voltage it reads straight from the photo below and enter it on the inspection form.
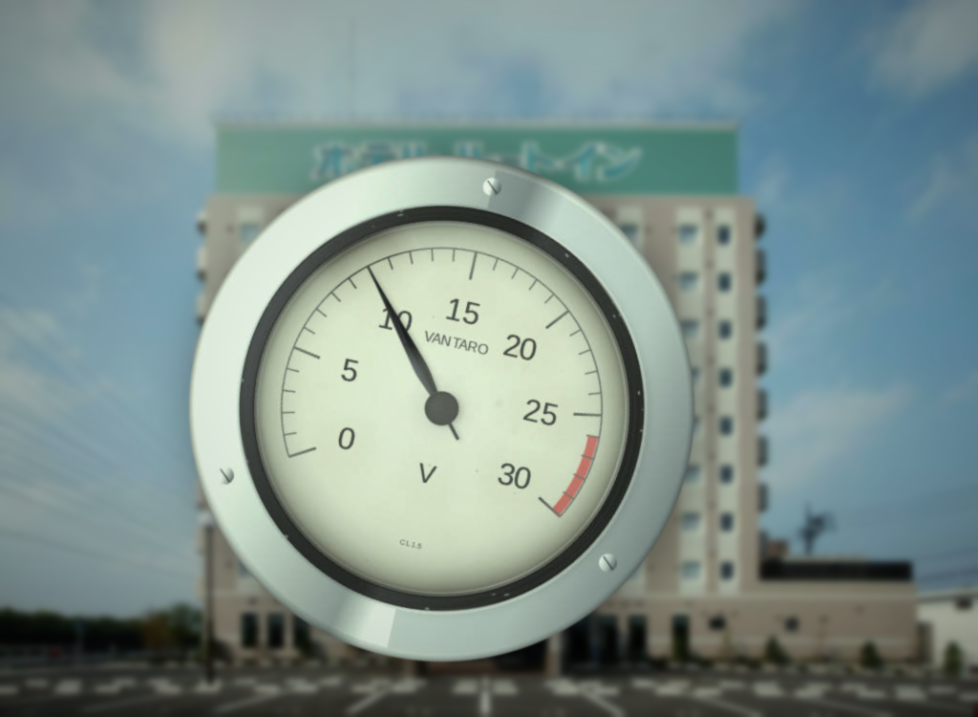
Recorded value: 10 V
